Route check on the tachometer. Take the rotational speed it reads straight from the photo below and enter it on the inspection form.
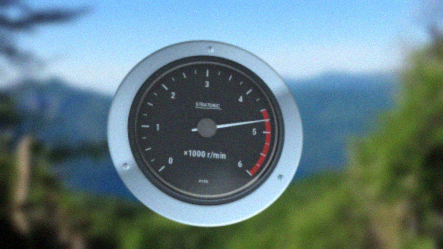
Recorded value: 4750 rpm
